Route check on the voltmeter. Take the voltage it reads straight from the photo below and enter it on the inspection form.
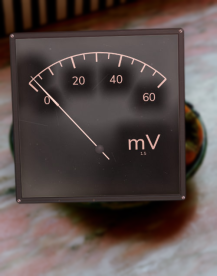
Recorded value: 2.5 mV
